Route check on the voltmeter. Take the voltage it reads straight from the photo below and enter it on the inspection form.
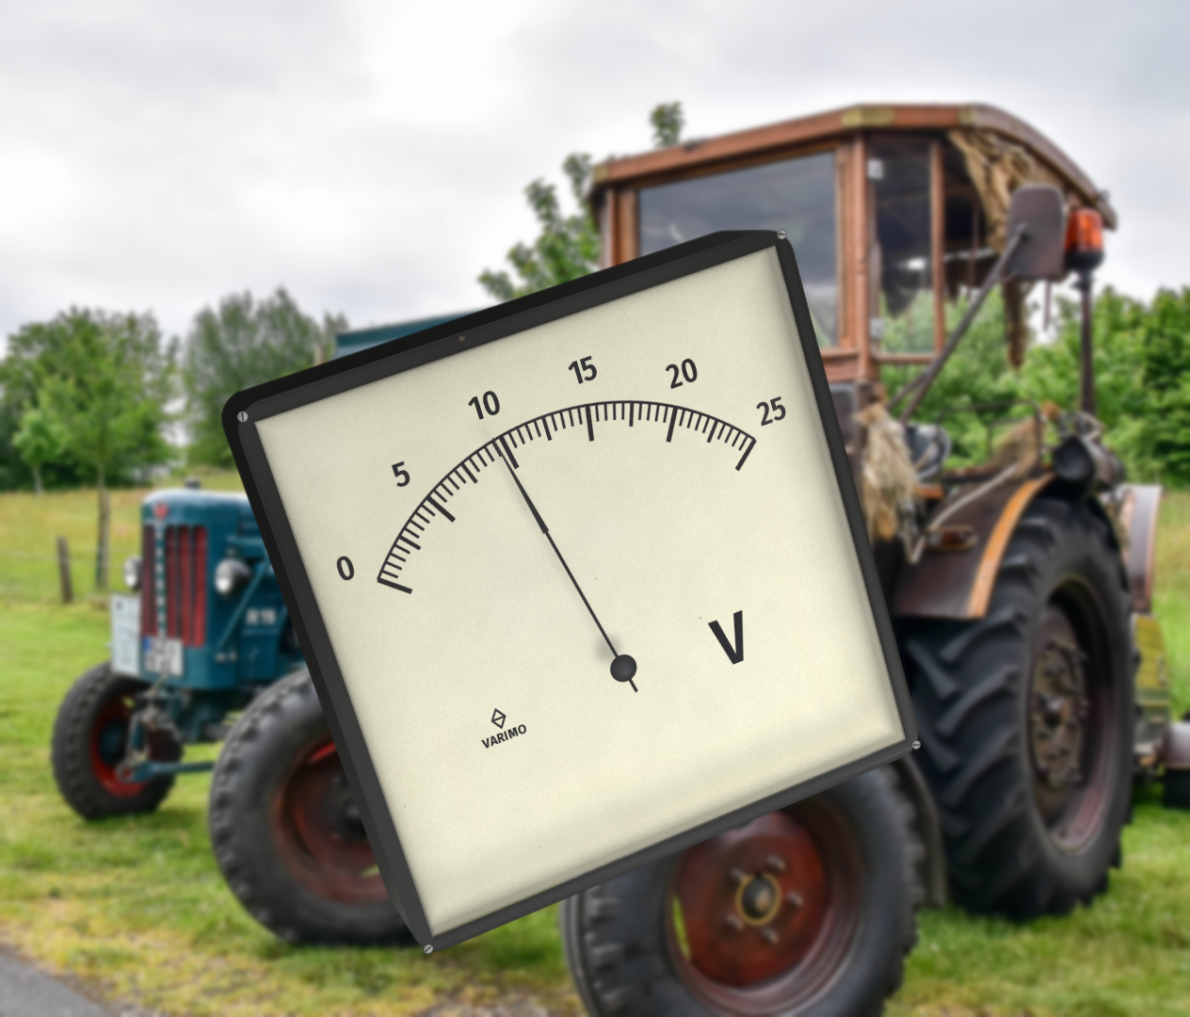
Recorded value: 9.5 V
